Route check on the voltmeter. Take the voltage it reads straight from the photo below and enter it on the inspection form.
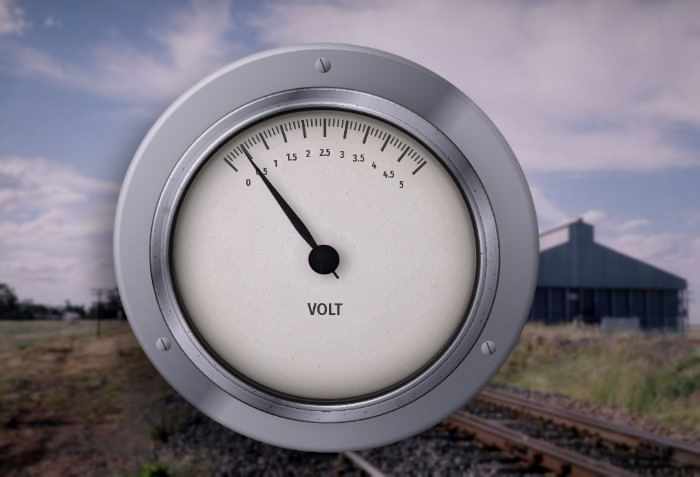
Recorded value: 0.5 V
